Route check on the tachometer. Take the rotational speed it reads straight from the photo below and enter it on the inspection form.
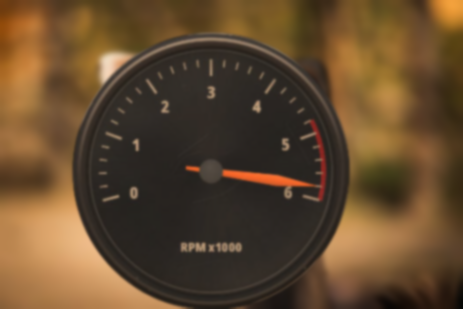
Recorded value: 5800 rpm
